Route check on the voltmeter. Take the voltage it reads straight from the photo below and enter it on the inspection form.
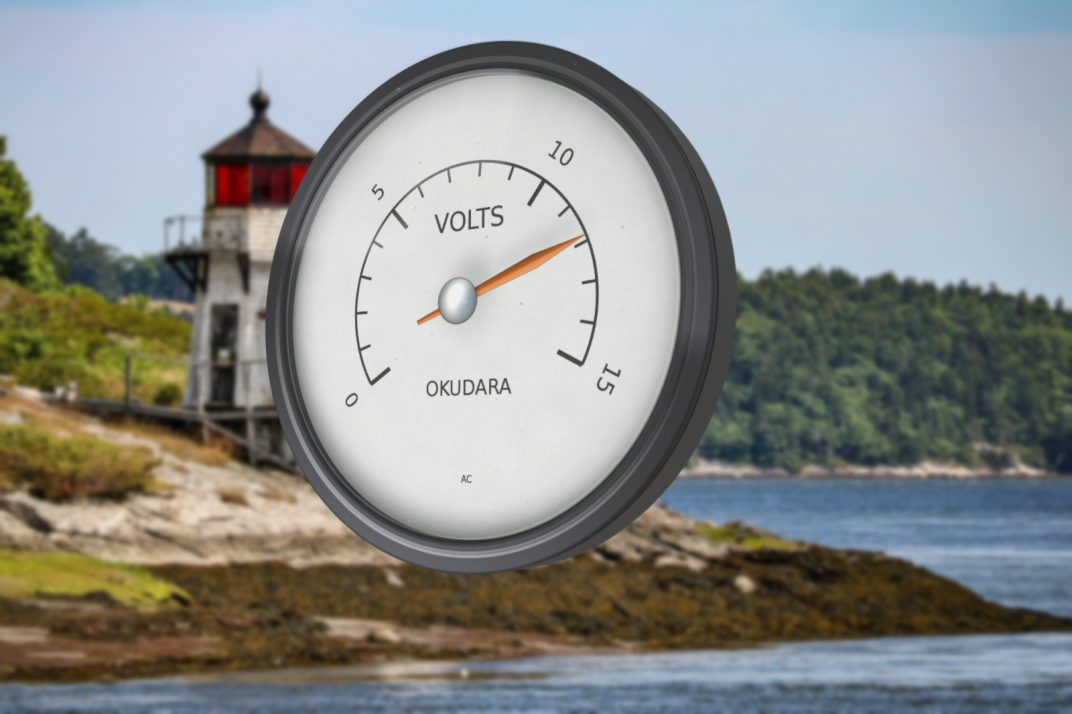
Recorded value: 12 V
